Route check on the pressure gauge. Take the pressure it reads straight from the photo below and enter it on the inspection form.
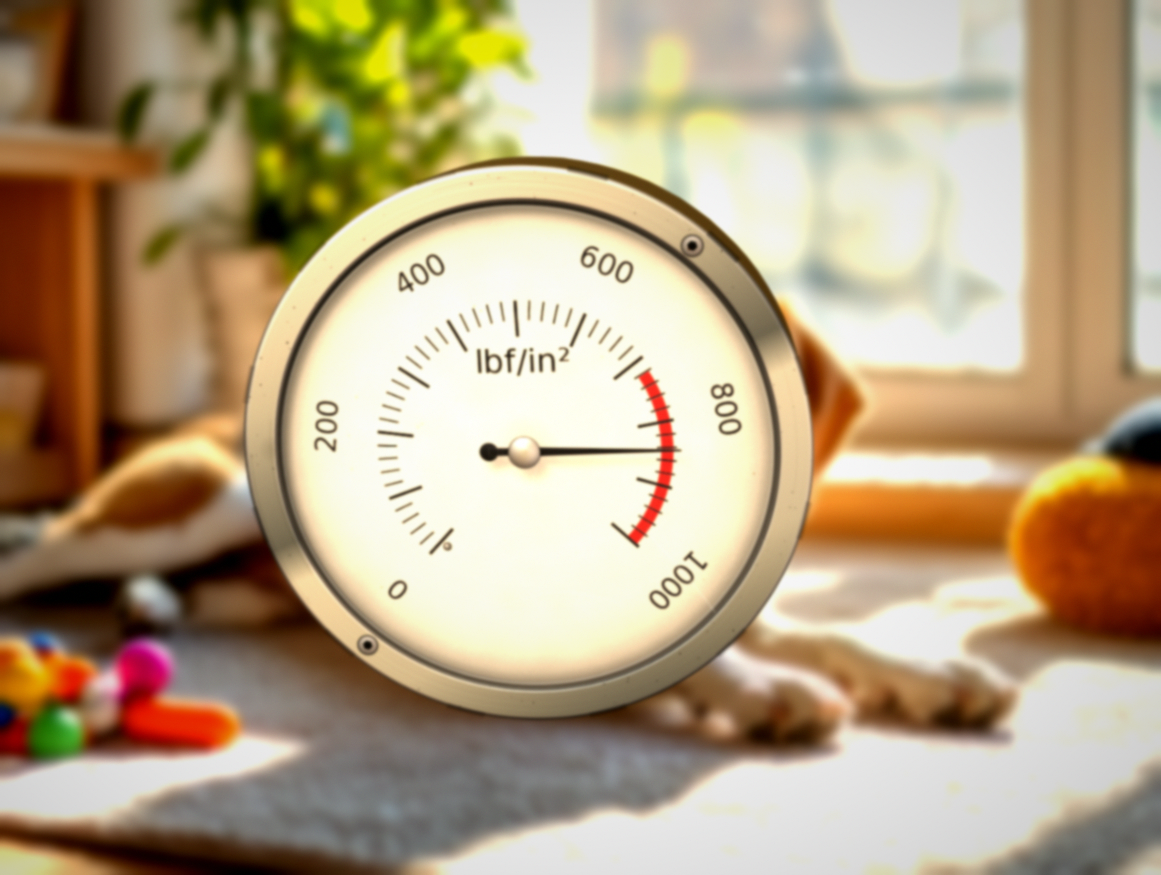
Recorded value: 840 psi
